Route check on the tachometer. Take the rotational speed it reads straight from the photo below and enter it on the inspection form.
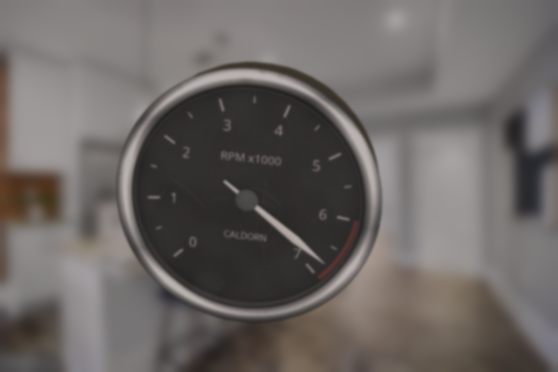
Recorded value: 6750 rpm
